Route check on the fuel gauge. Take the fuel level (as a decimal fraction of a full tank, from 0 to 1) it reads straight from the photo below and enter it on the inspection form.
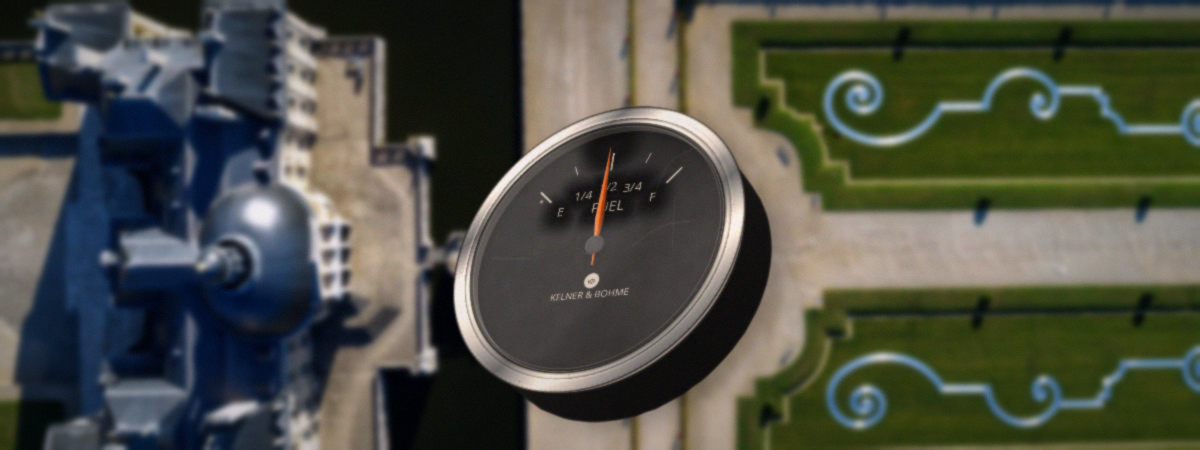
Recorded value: 0.5
